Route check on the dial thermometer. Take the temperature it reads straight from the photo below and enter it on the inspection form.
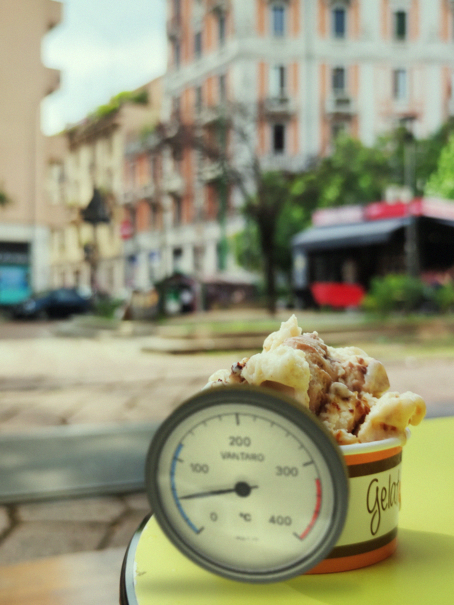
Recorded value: 50 °C
